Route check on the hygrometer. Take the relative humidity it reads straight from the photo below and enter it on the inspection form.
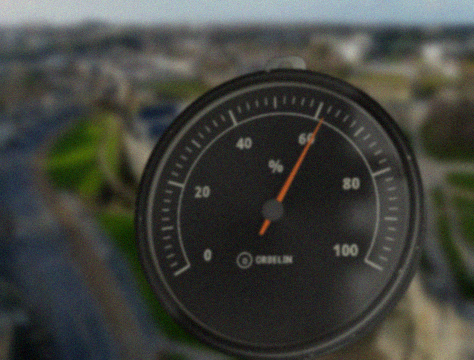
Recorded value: 62 %
